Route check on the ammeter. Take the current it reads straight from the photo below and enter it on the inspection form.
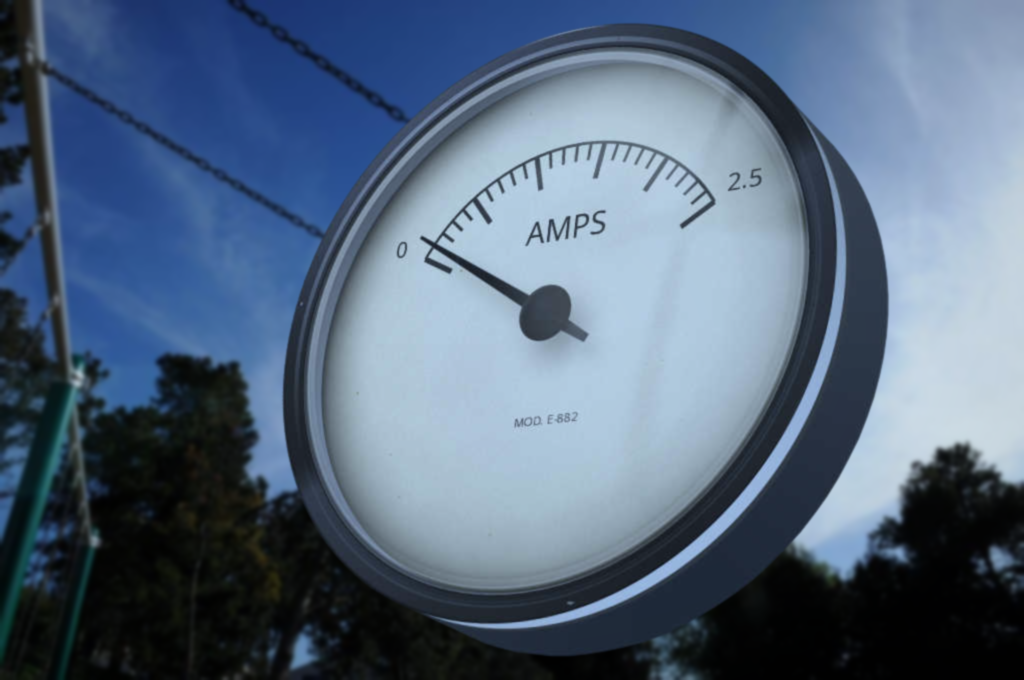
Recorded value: 0.1 A
